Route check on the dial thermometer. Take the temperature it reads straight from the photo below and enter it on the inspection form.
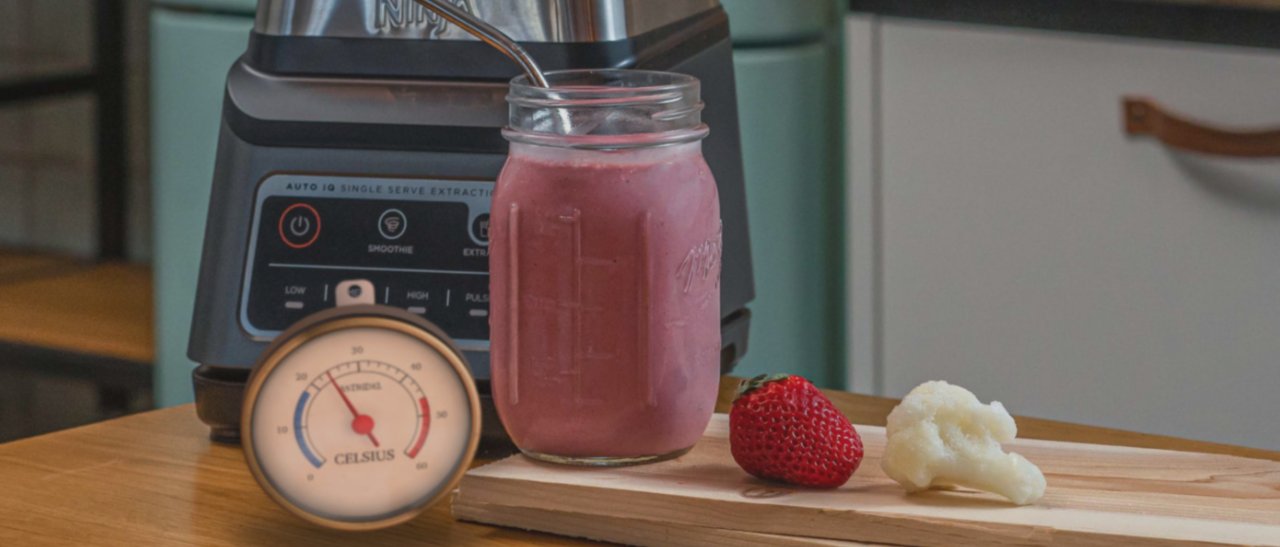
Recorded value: 24 °C
